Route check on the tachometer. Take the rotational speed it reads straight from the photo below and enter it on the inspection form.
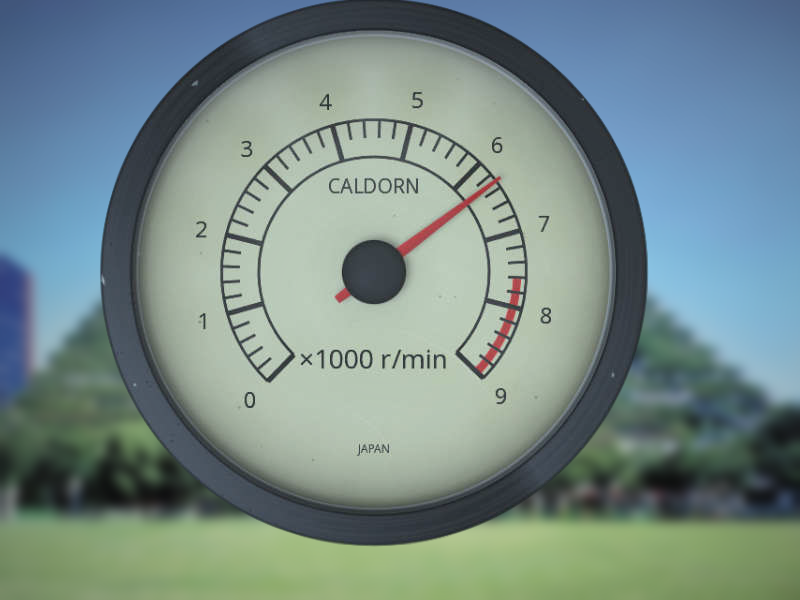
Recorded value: 6300 rpm
